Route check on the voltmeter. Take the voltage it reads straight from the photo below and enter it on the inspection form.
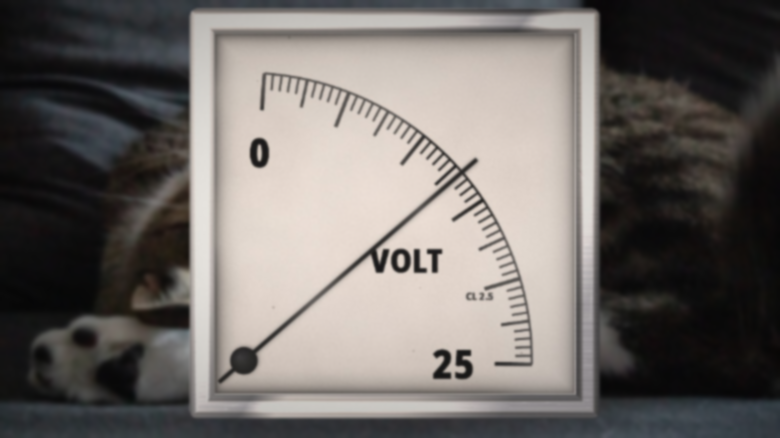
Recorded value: 13 V
